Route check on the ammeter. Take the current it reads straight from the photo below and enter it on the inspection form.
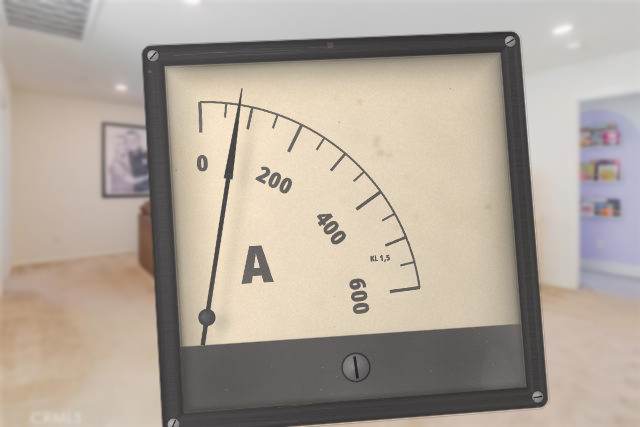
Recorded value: 75 A
